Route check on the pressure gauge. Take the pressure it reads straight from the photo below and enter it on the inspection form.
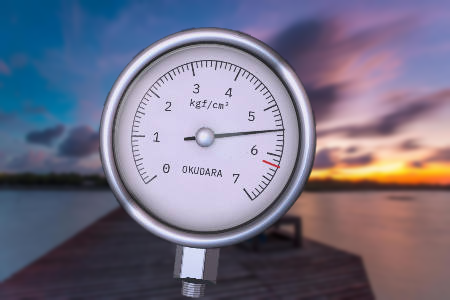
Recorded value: 5.5 kg/cm²
